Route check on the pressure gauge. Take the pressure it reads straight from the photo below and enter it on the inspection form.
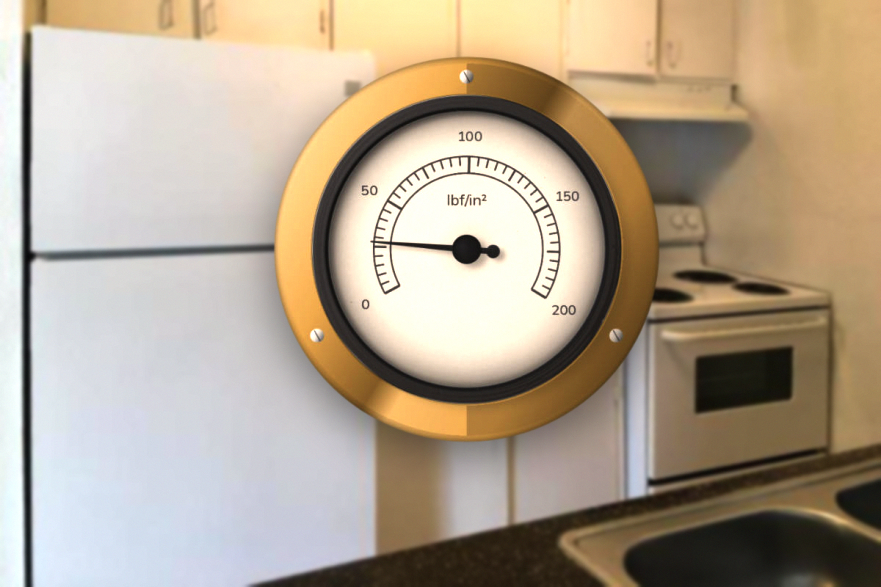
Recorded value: 27.5 psi
